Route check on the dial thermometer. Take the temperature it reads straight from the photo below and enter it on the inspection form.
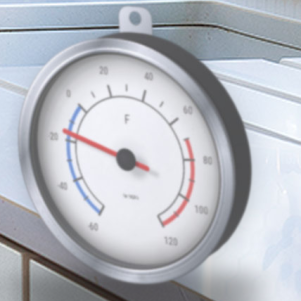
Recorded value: -15 °F
